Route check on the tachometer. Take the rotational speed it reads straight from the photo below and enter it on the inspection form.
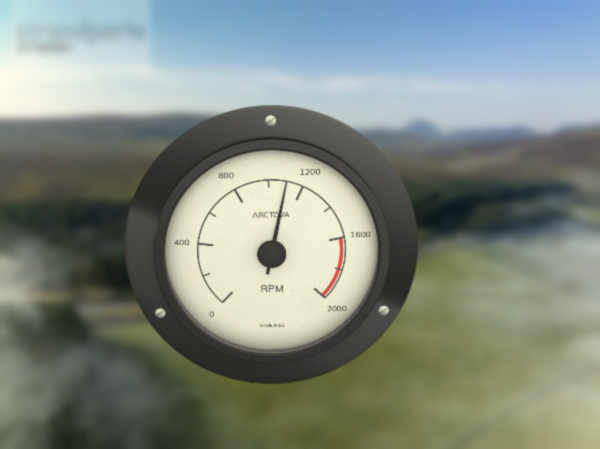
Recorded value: 1100 rpm
